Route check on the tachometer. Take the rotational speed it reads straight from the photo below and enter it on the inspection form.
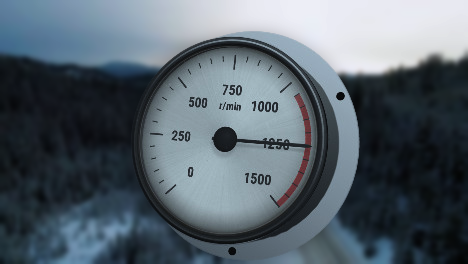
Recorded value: 1250 rpm
